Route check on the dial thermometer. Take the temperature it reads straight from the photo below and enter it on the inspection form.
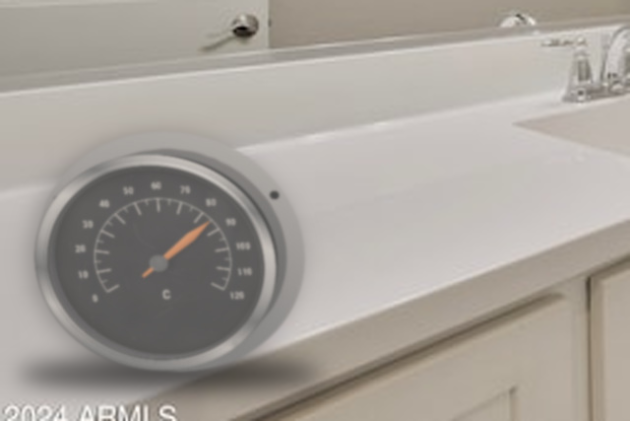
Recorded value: 85 °C
